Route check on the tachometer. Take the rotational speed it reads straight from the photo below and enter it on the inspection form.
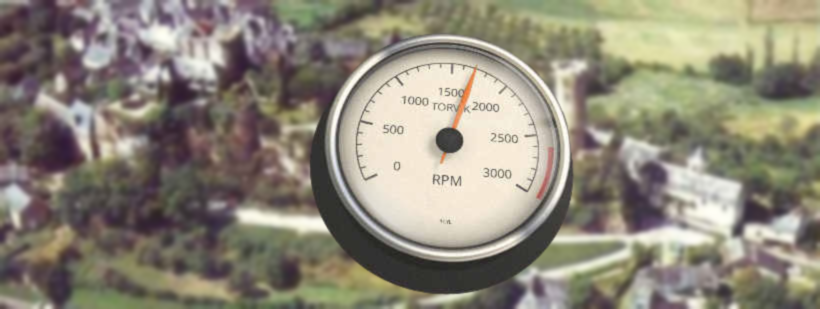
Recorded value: 1700 rpm
